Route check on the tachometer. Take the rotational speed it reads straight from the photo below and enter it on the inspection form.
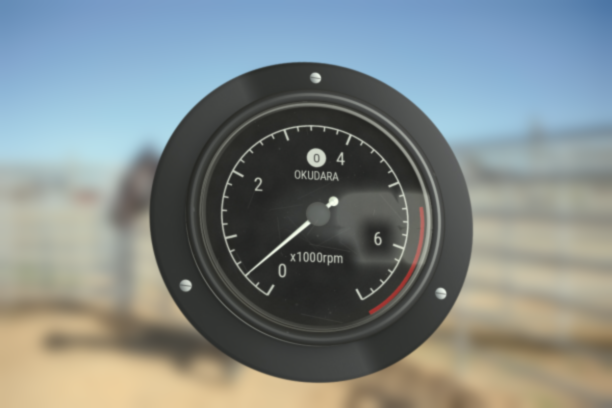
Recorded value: 400 rpm
